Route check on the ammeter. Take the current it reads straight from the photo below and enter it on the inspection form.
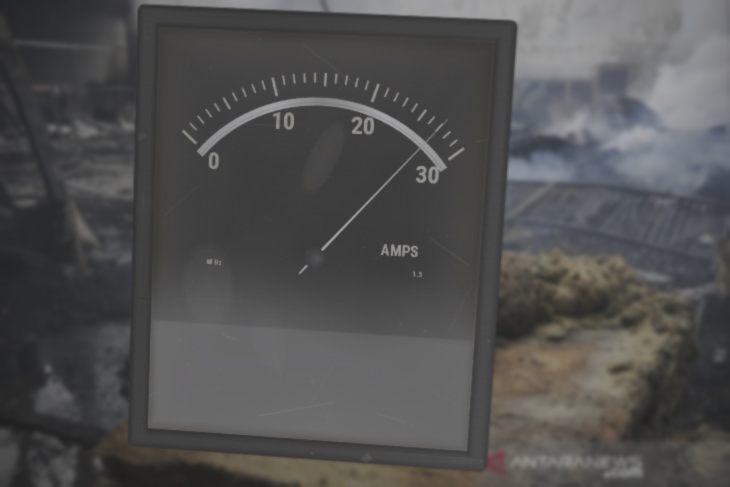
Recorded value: 27 A
